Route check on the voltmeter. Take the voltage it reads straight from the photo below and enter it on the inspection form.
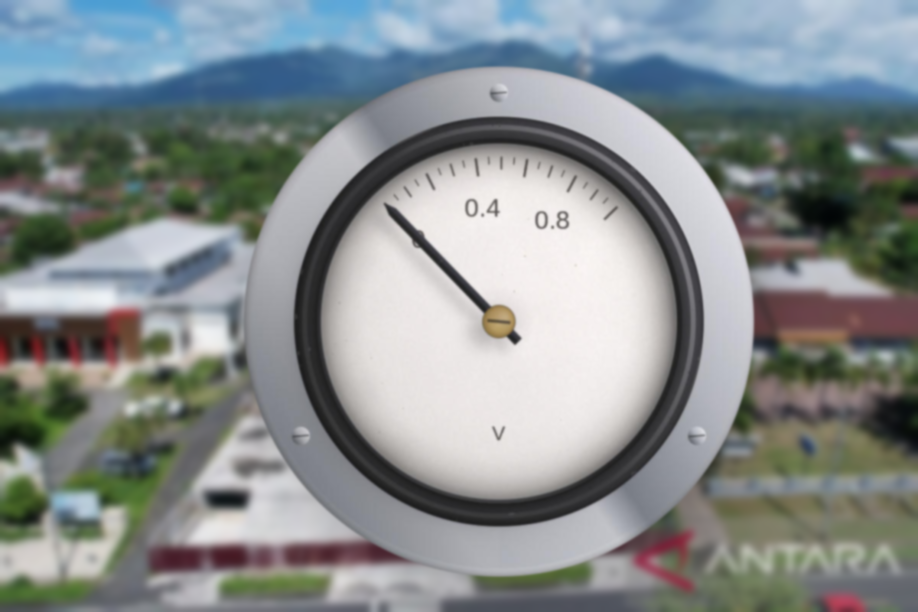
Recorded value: 0 V
